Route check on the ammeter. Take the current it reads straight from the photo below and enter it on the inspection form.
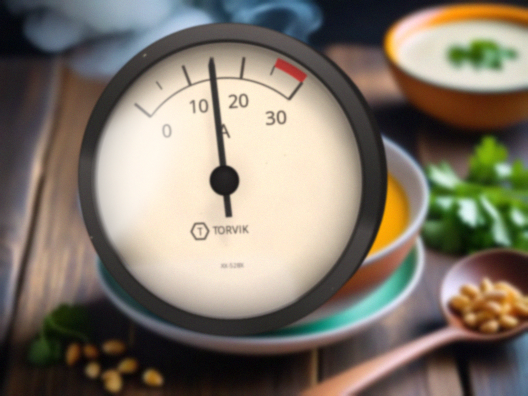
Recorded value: 15 A
